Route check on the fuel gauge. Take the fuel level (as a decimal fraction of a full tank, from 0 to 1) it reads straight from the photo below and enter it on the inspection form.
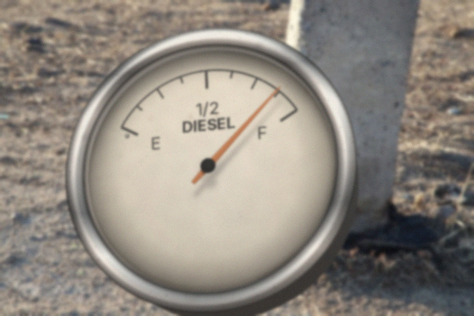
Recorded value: 0.875
